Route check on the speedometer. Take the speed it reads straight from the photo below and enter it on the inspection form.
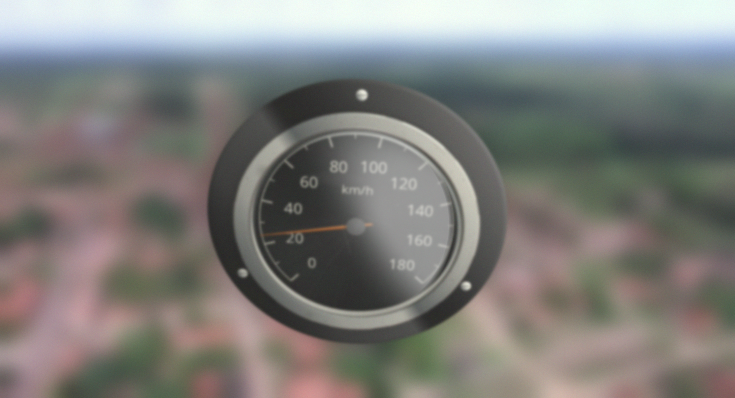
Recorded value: 25 km/h
